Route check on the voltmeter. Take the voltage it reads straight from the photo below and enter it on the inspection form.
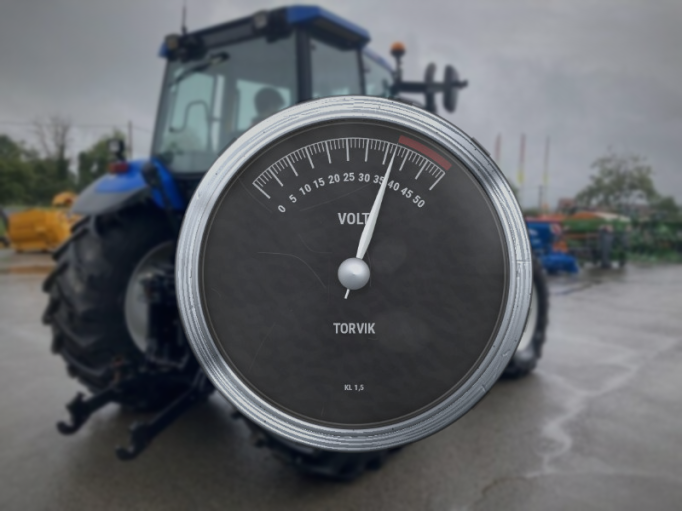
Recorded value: 37 V
